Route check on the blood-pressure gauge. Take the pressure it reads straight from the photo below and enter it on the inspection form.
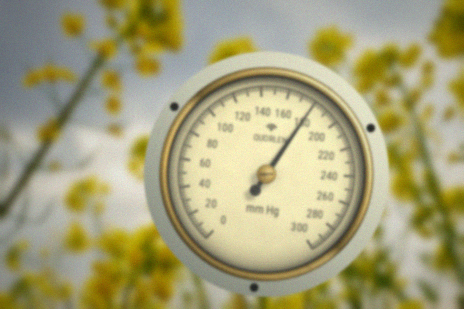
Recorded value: 180 mmHg
